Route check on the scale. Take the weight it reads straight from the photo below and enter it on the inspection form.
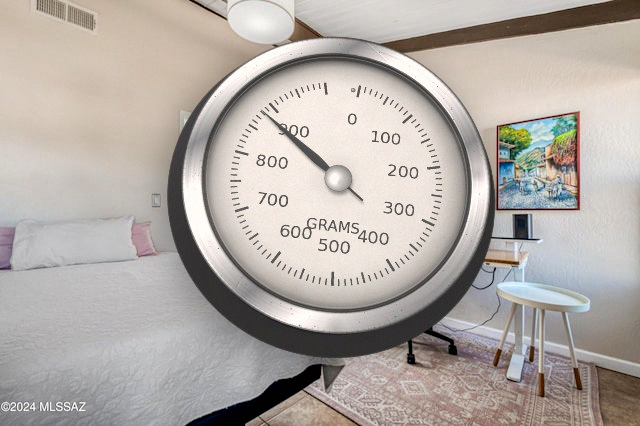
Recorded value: 880 g
